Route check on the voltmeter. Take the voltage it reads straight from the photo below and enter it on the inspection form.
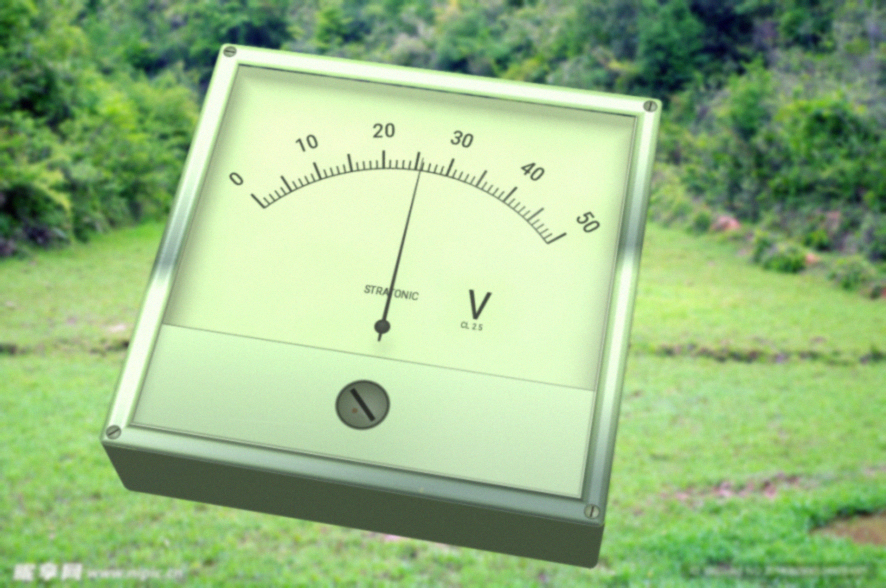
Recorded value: 26 V
